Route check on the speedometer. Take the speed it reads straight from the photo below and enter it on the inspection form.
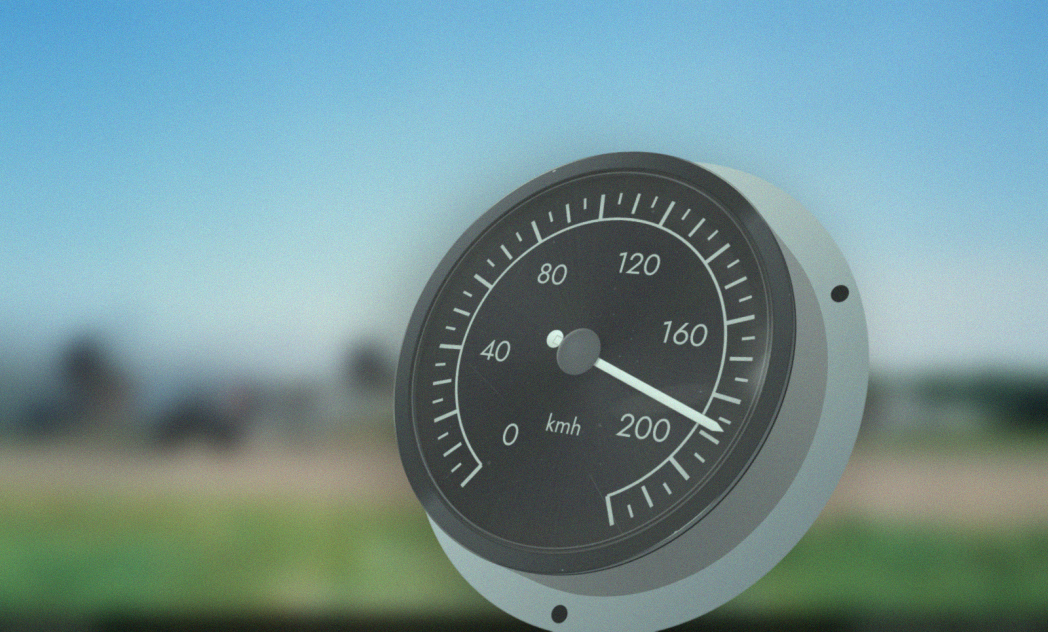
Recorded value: 187.5 km/h
